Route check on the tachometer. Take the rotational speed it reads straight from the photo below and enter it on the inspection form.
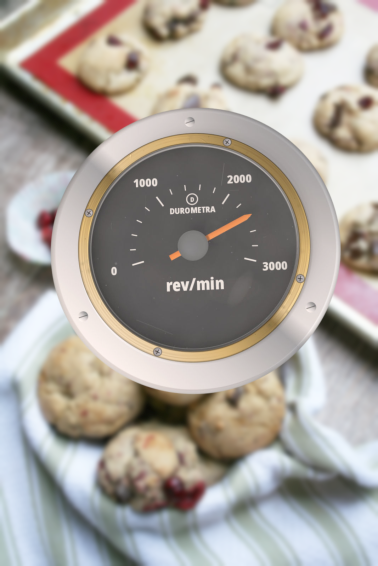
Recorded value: 2400 rpm
